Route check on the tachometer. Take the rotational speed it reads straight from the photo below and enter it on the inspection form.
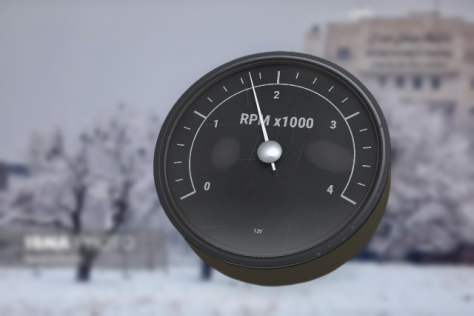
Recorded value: 1700 rpm
